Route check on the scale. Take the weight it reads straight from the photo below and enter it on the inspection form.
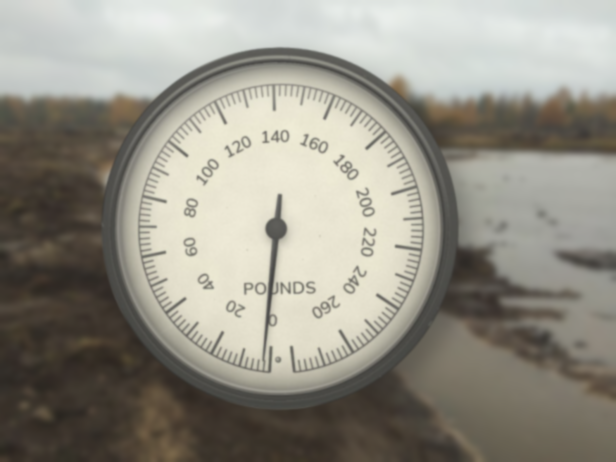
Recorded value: 2 lb
